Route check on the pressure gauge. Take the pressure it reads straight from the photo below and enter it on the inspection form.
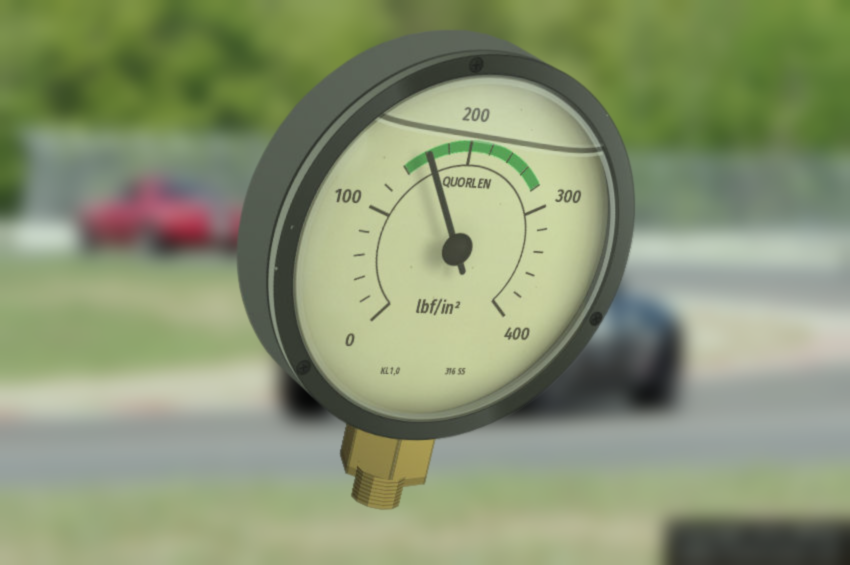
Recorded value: 160 psi
